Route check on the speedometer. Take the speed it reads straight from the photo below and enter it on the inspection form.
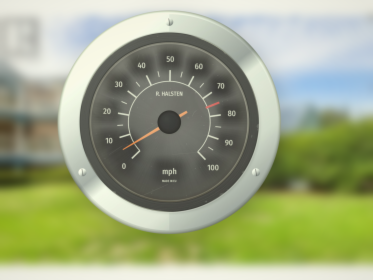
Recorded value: 5 mph
